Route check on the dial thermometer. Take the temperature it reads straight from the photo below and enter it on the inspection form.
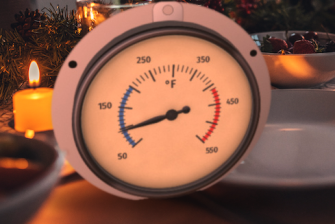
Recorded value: 100 °F
